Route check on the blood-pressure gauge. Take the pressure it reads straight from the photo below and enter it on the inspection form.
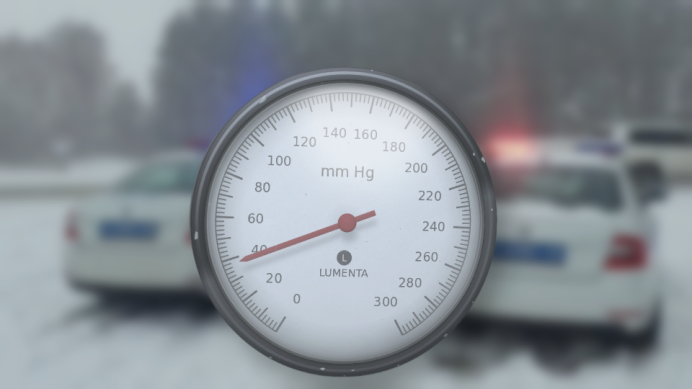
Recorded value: 38 mmHg
